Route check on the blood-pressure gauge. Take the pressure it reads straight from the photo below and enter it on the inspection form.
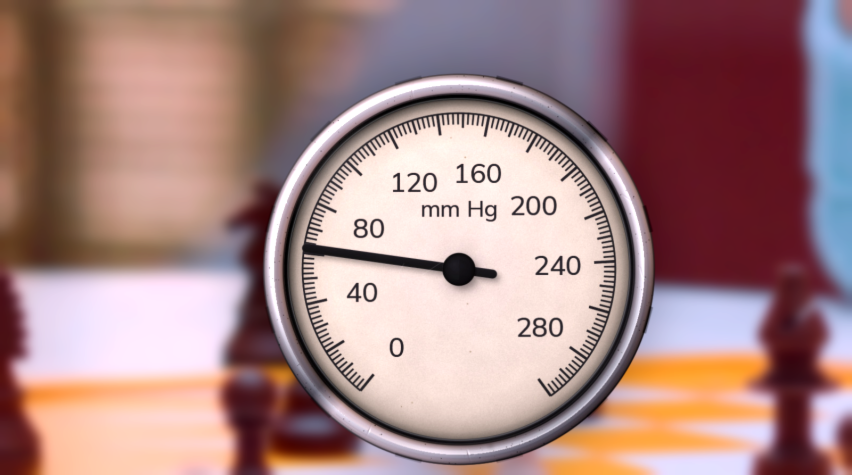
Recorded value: 62 mmHg
